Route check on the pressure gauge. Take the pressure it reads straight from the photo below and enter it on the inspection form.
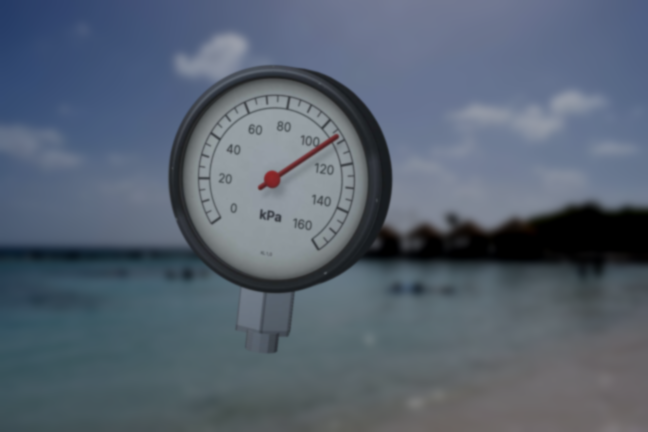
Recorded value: 107.5 kPa
